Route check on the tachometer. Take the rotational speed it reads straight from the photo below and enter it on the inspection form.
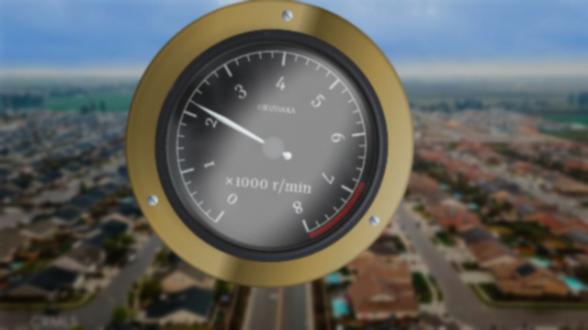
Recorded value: 2200 rpm
